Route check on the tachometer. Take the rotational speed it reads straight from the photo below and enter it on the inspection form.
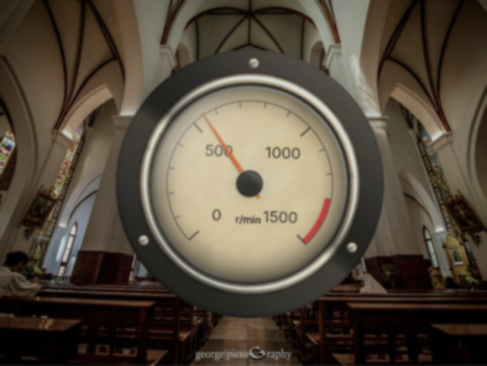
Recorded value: 550 rpm
